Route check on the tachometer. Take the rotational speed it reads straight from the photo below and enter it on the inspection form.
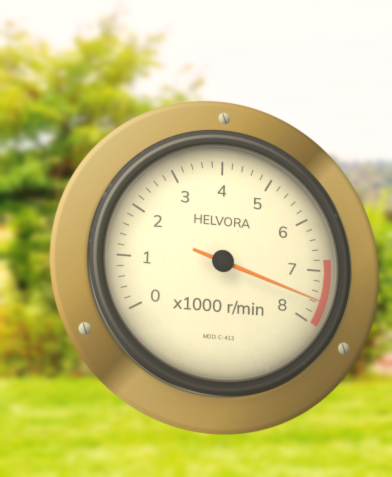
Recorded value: 7600 rpm
